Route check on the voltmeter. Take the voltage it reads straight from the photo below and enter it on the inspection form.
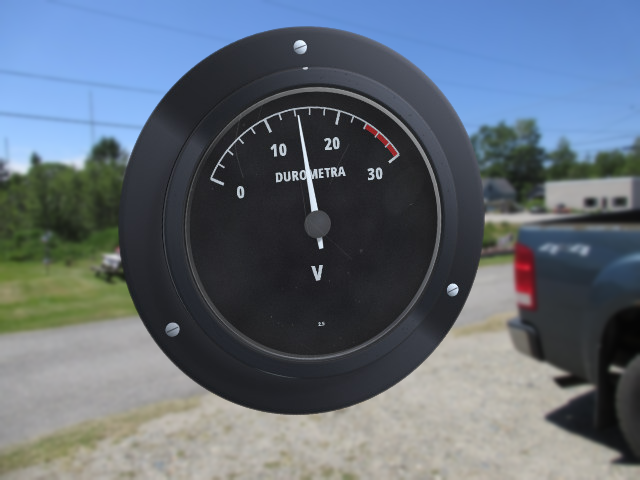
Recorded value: 14 V
